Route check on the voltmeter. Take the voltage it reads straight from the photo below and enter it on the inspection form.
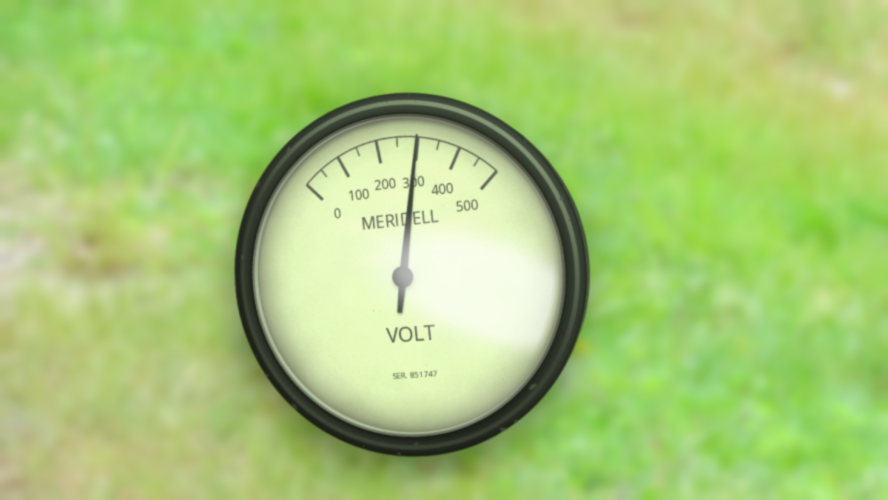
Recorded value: 300 V
